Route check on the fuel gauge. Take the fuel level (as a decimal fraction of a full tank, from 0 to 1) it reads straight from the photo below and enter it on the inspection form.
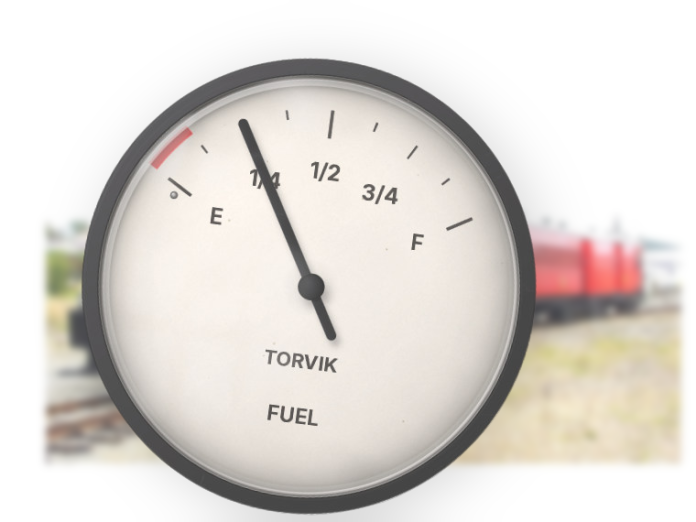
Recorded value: 0.25
